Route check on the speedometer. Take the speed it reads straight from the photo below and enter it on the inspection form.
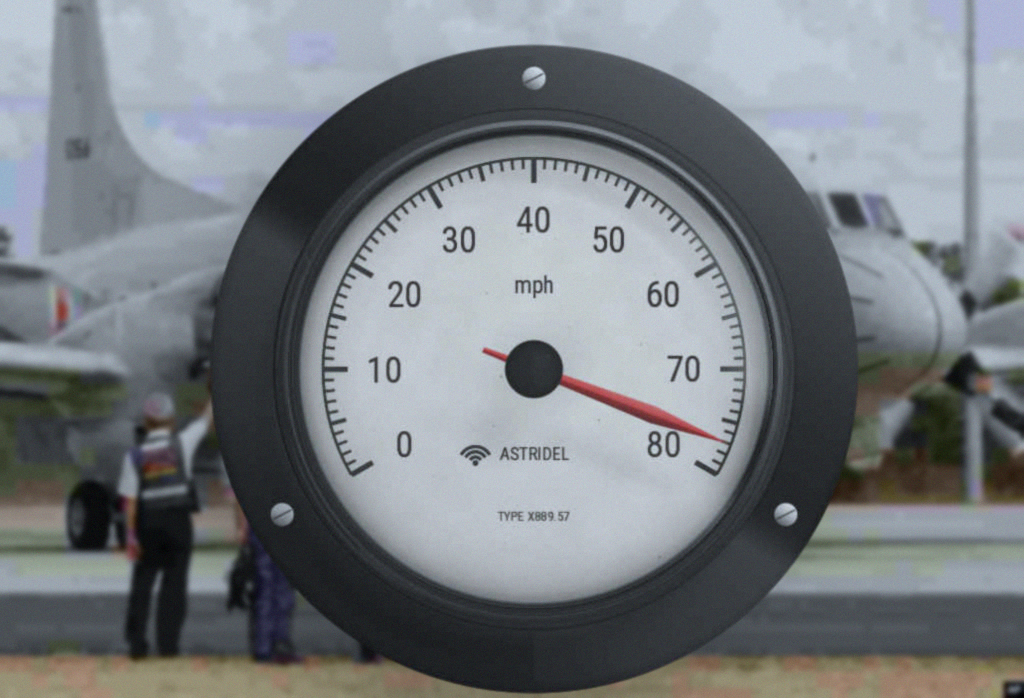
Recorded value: 77 mph
